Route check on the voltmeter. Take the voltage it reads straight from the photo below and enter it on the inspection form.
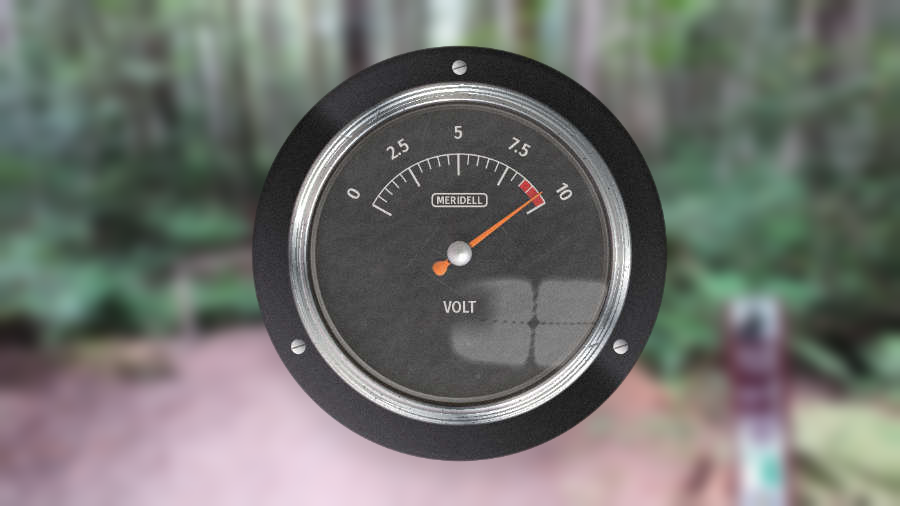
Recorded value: 9.5 V
